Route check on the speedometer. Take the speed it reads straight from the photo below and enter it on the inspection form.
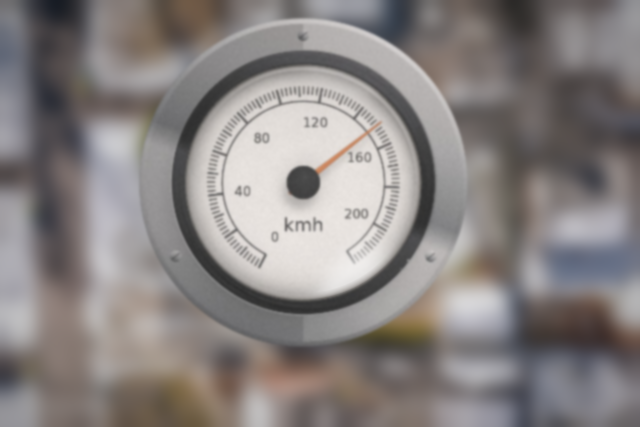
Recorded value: 150 km/h
